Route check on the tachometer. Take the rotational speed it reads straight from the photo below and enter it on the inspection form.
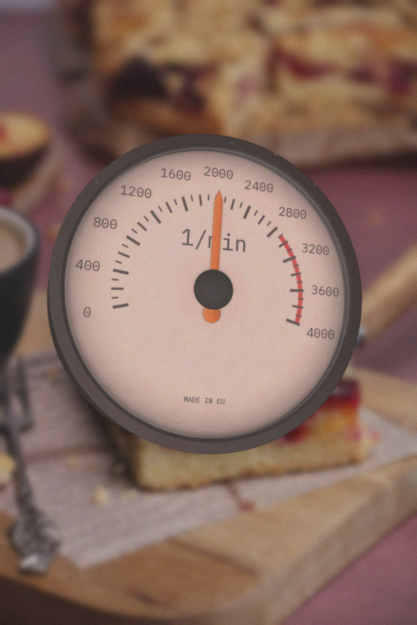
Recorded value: 2000 rpm
